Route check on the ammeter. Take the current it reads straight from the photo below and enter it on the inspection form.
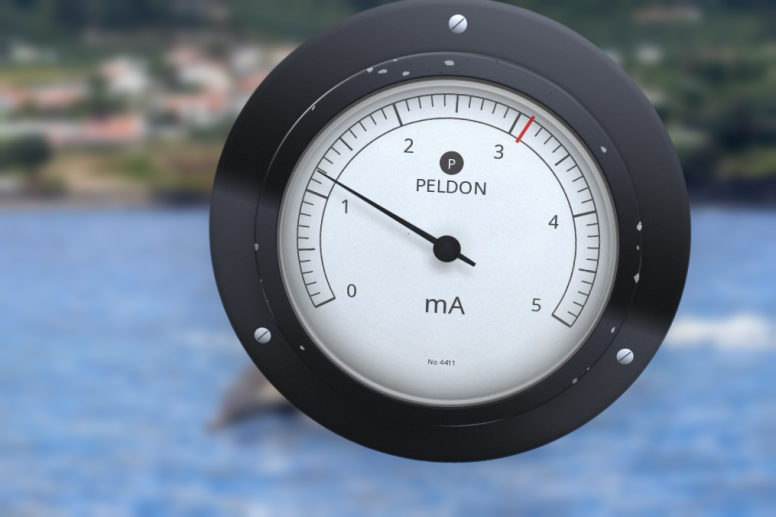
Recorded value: 1.2 mA
